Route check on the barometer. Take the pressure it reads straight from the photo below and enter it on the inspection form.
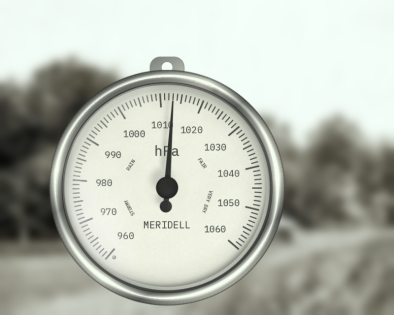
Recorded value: 1013 hPa
